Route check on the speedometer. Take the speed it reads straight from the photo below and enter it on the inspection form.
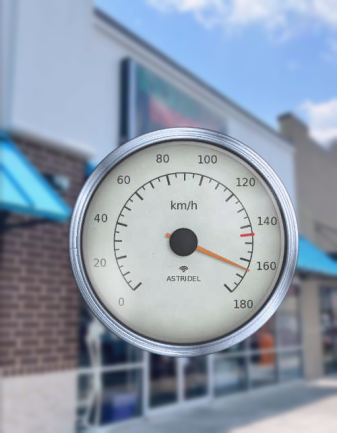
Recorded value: 165 km/h
